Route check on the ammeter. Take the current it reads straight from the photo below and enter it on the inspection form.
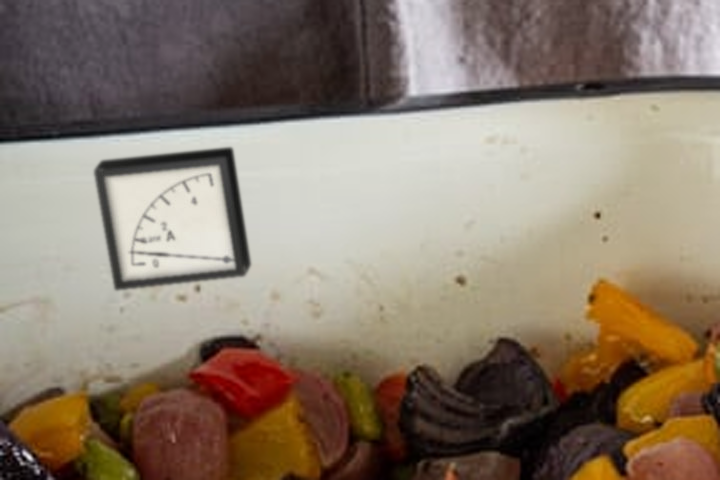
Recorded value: 0.5 A
